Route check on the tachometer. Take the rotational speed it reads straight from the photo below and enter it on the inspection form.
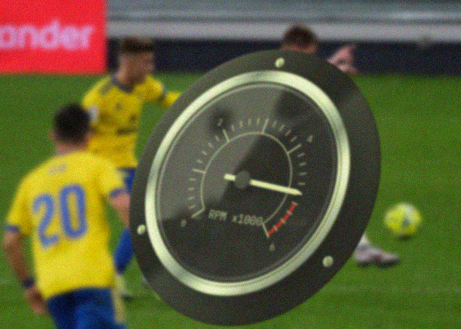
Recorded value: 5000 rpm
